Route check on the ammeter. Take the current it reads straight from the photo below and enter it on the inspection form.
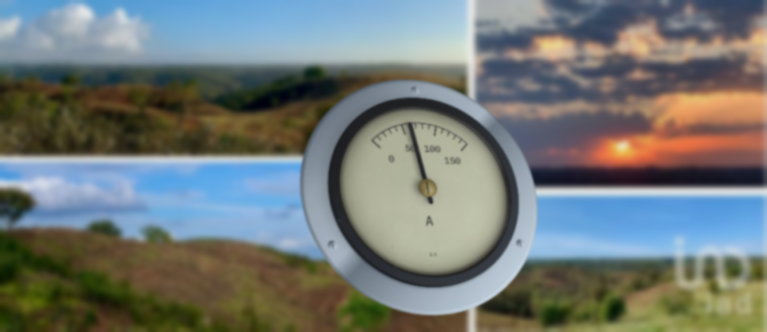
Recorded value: 60 A
